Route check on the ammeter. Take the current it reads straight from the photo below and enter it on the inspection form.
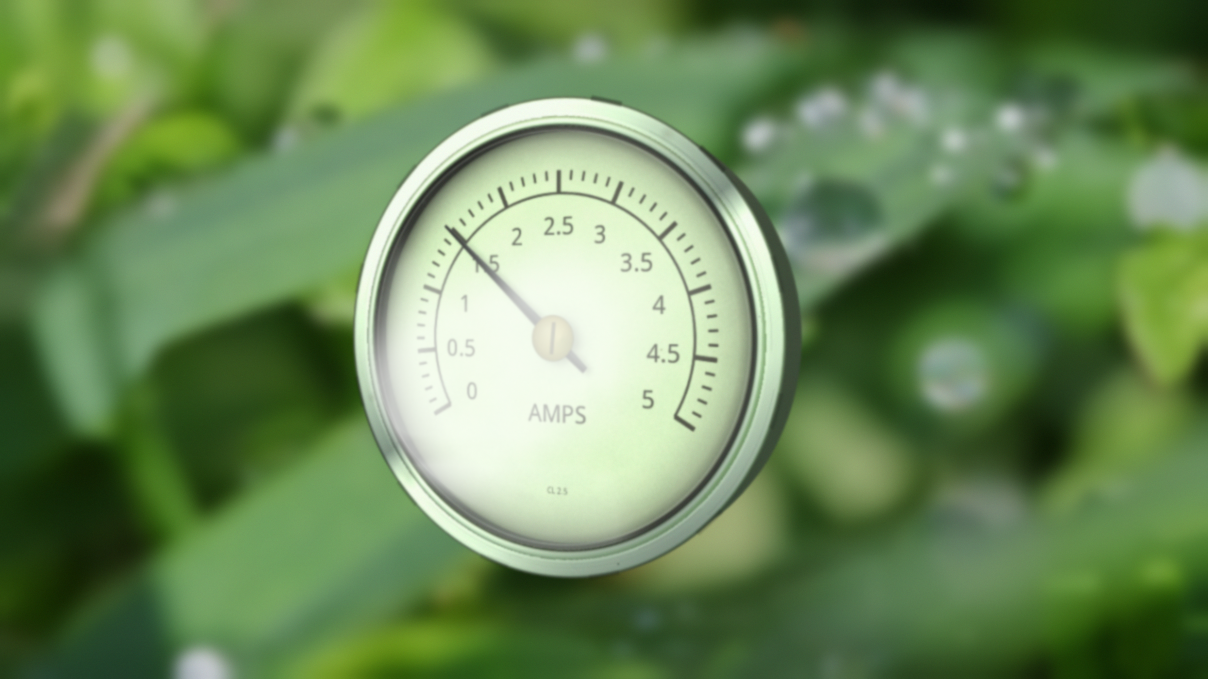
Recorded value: 1.5 A
